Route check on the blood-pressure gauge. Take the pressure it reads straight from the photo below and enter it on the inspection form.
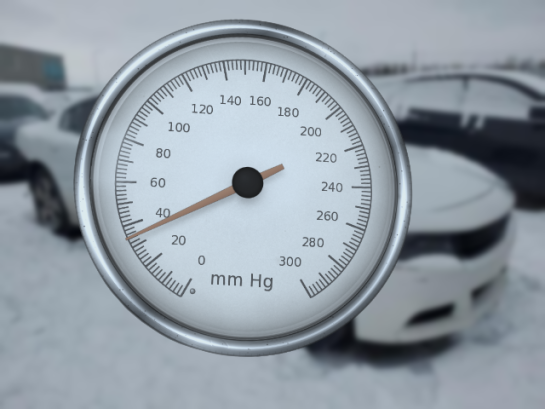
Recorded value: 34 mmHg
